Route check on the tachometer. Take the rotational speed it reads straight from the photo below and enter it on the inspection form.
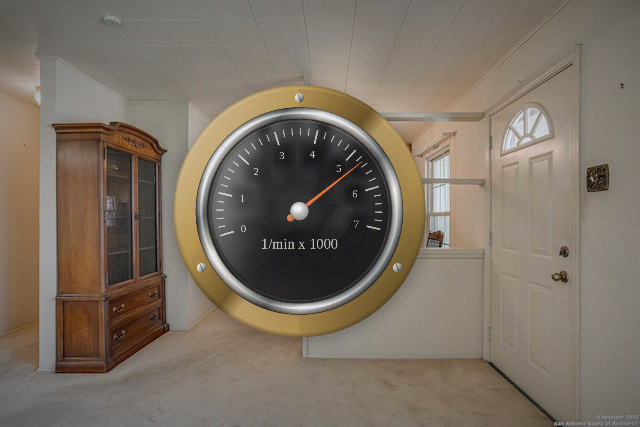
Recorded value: 5300 rpm
